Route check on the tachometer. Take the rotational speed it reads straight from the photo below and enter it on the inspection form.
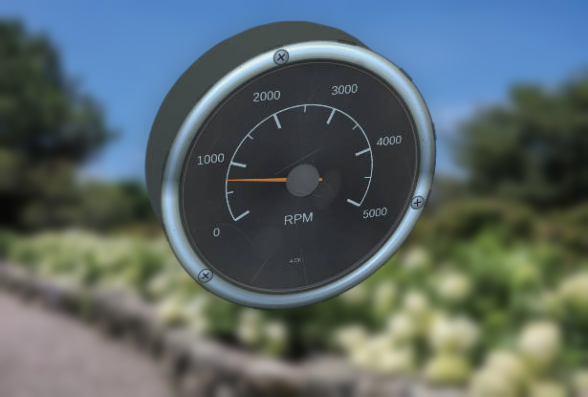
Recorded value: 750 rpm
